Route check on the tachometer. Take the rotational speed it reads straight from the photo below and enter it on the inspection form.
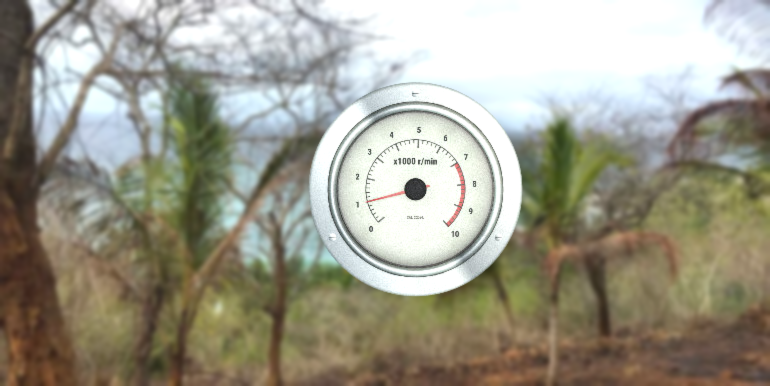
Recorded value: 1000 rpm
